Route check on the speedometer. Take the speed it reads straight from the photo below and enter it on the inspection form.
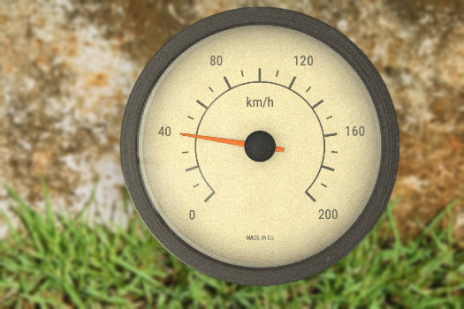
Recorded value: 40 km/h
